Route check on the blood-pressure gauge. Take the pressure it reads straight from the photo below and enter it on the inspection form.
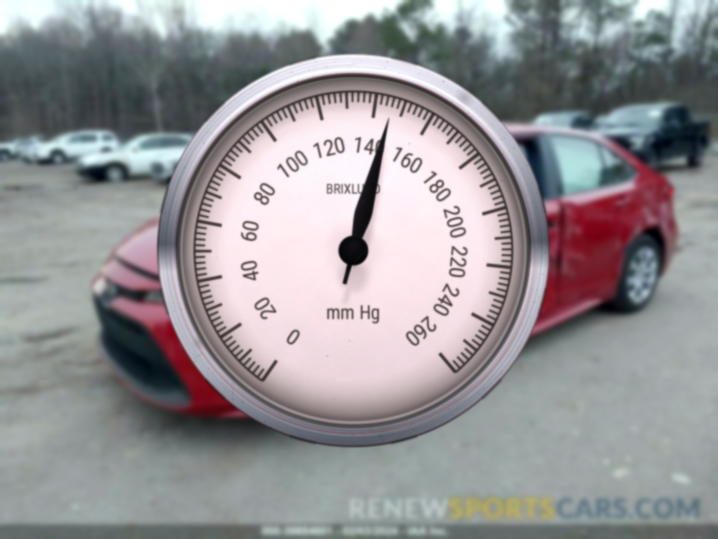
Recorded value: 146 mmHg
